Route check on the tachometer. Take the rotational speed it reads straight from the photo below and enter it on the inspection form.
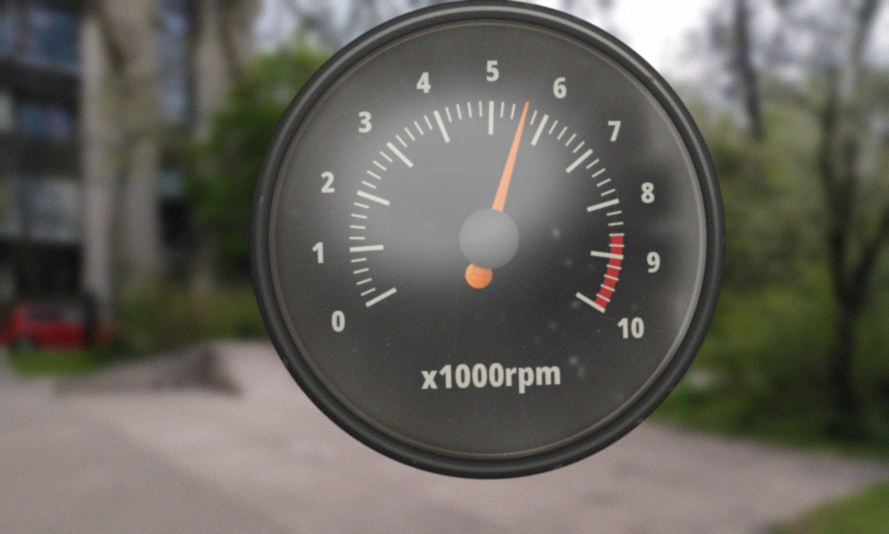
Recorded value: 5600 rpm
